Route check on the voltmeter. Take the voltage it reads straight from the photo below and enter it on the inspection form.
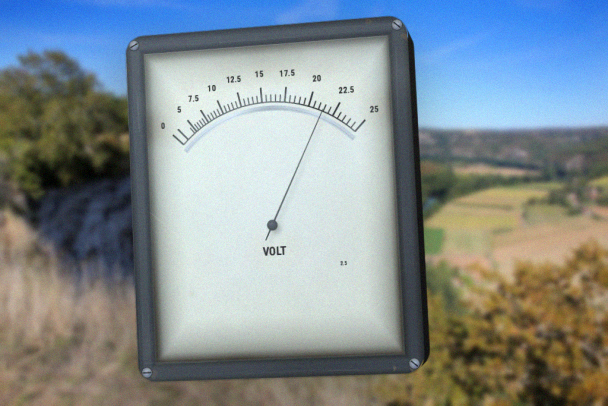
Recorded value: 21.5 V
